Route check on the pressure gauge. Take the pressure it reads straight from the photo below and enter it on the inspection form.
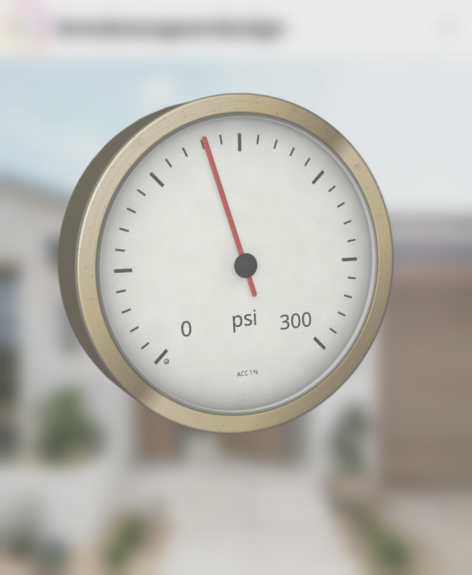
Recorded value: 130 psi
